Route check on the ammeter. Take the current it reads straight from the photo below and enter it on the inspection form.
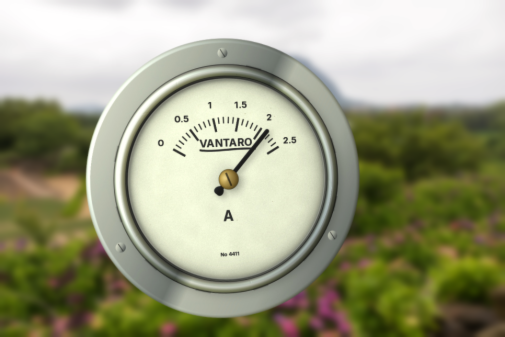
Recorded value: 2.1 A
